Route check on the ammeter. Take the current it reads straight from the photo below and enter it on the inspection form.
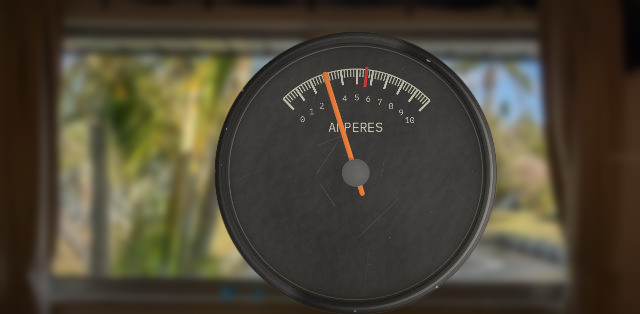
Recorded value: 3 A
